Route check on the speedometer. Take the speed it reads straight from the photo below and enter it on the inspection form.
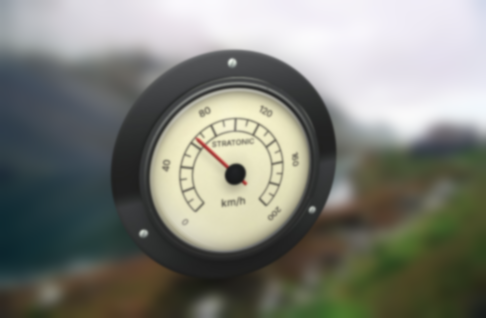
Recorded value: 65 km/h
